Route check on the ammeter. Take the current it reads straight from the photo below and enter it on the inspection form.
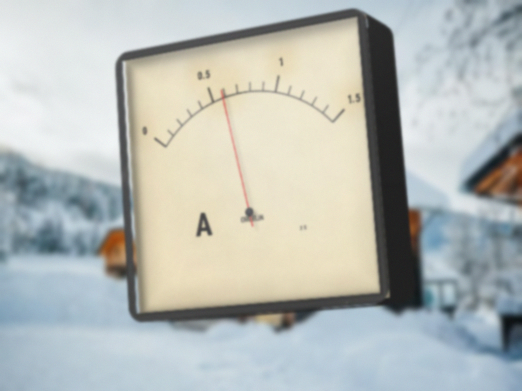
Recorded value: 0.6 A
